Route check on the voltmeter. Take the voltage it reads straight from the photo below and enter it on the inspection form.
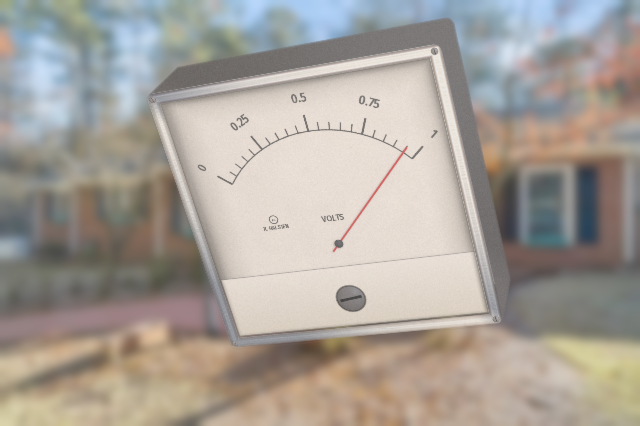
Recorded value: 0.95 V
